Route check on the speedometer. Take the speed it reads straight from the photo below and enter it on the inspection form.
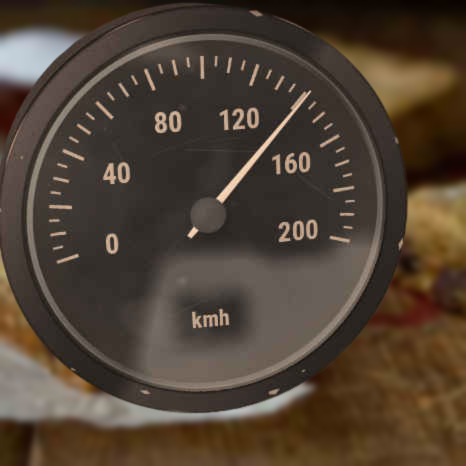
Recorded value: 140 km/h
